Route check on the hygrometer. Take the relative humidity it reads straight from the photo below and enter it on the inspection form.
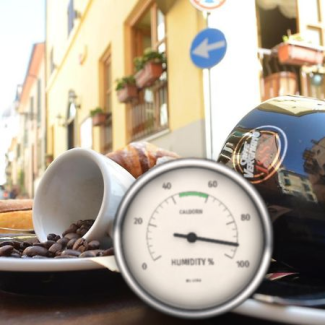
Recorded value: 92 %
